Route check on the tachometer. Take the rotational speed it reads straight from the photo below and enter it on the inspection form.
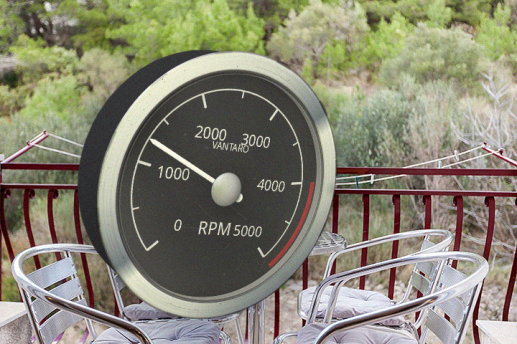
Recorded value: 1250 rpm
